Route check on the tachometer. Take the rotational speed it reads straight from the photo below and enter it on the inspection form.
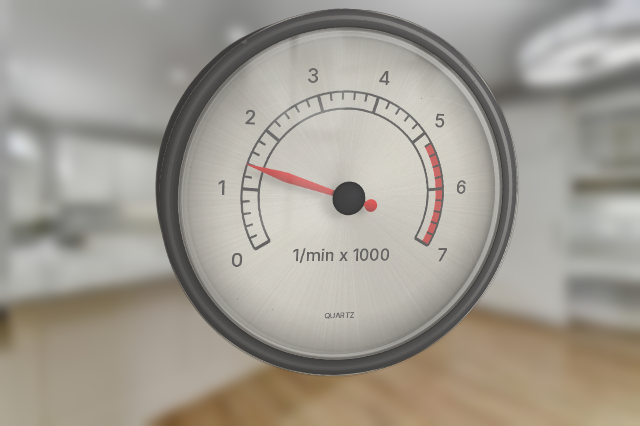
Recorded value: 1400 rpm
